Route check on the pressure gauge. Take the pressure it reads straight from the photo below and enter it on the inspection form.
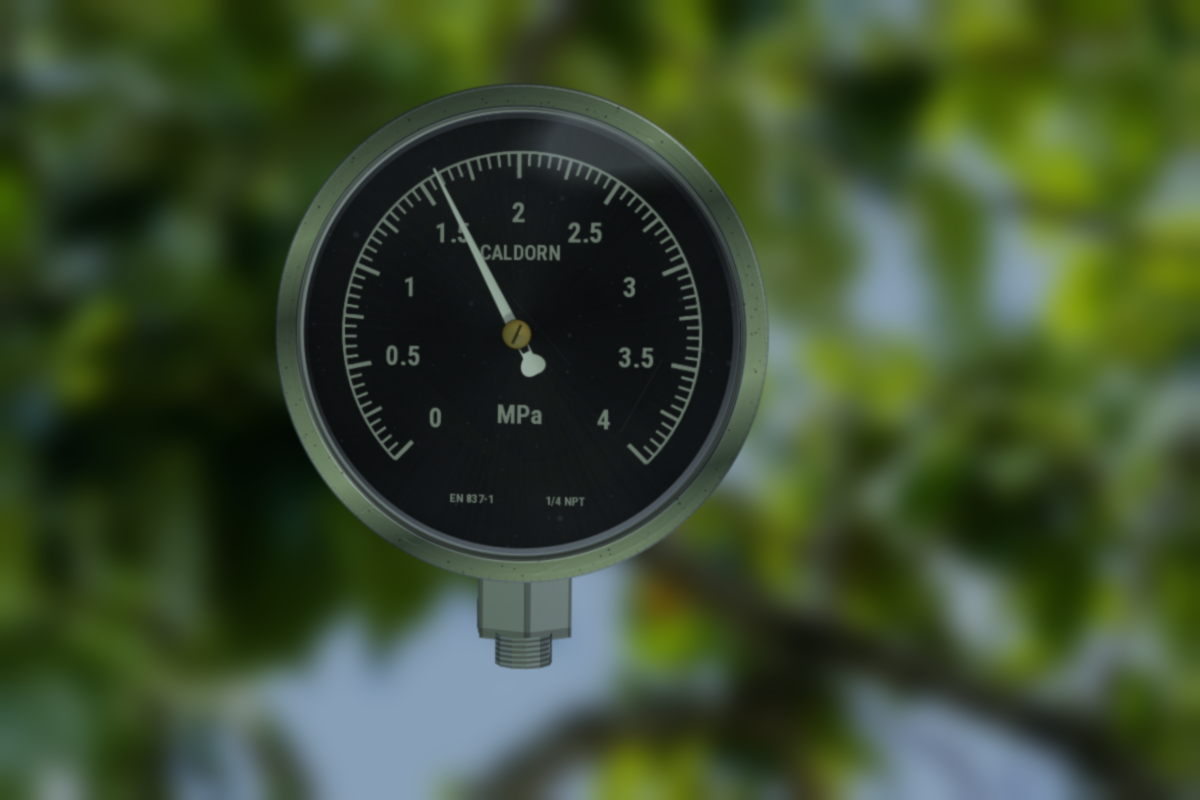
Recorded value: 1.6 MPa
